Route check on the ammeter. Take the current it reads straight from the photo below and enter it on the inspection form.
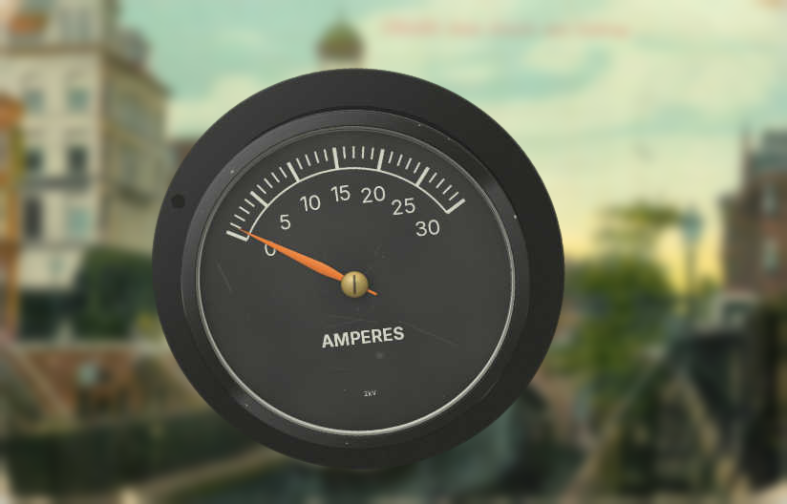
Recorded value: 1 A
